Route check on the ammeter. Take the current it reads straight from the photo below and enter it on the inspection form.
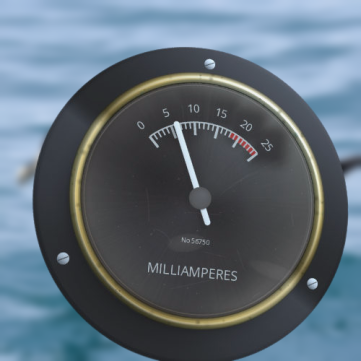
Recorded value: 6 mA
